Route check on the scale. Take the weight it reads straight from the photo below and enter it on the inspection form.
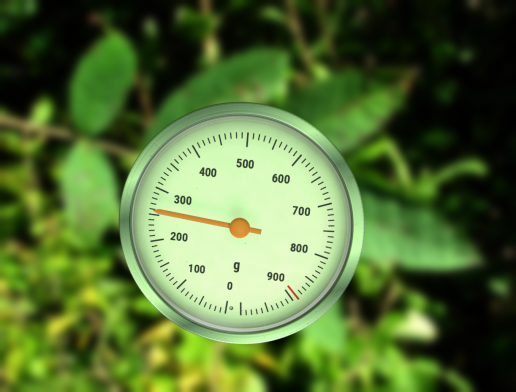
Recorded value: 260 g
